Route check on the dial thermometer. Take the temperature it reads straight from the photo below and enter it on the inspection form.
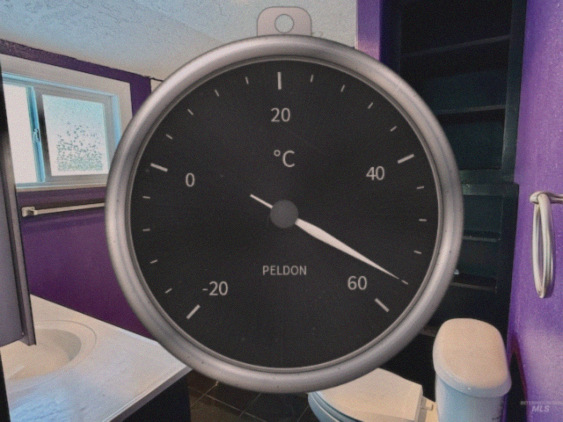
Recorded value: 56 °C
